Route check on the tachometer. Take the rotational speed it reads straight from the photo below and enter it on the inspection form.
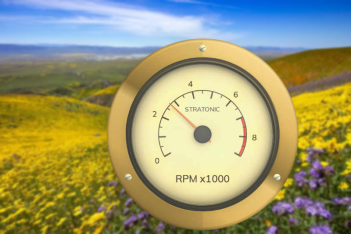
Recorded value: 2750 rpm
